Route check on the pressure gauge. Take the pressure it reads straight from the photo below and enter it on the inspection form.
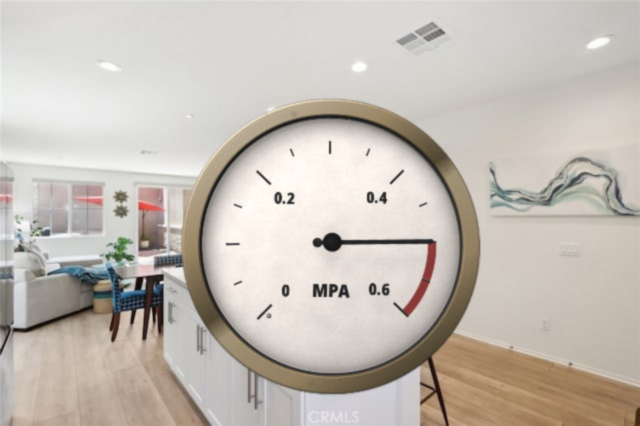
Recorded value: 0.5 MPa
